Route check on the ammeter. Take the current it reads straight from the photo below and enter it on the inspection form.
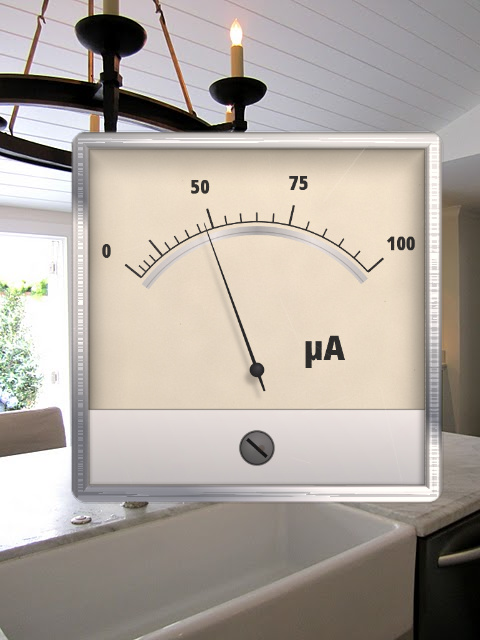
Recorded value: 47.5 µA
